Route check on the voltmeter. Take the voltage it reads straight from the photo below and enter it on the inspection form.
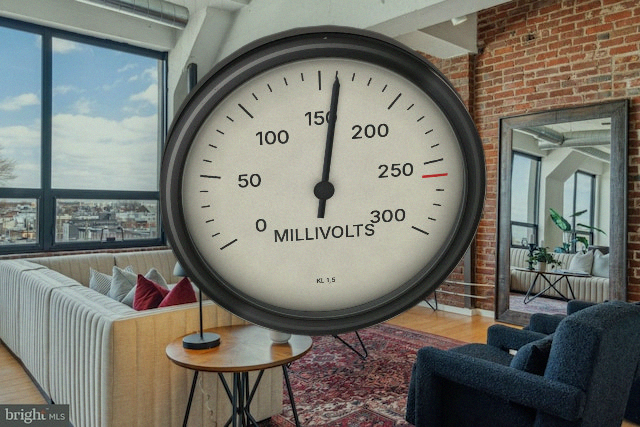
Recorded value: 160 mV
